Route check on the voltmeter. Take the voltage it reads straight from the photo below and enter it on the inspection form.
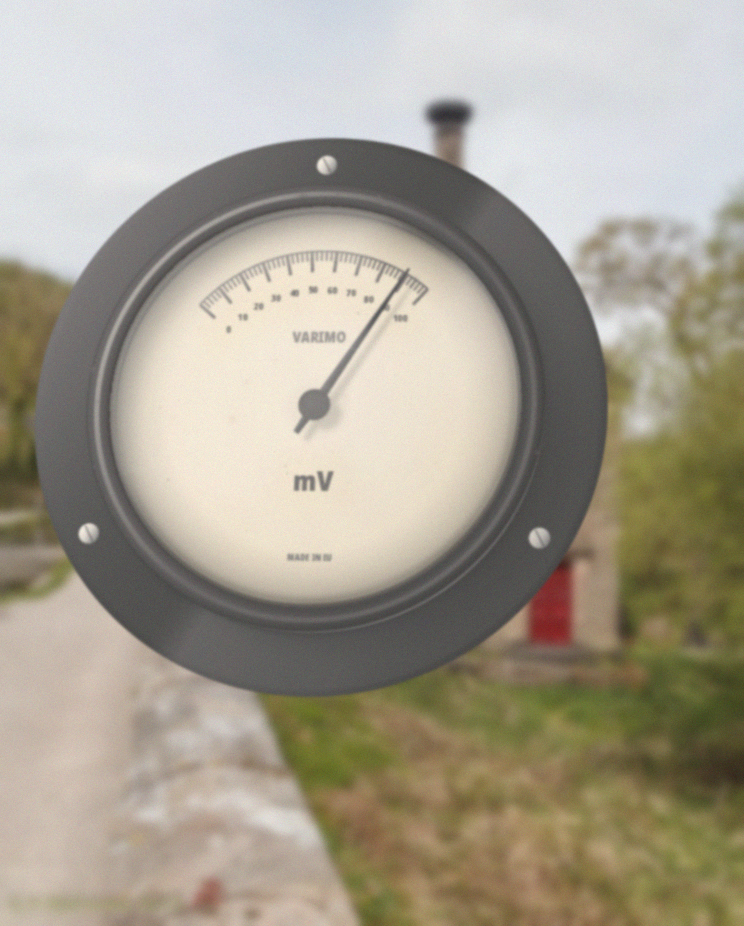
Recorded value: 90 mV
